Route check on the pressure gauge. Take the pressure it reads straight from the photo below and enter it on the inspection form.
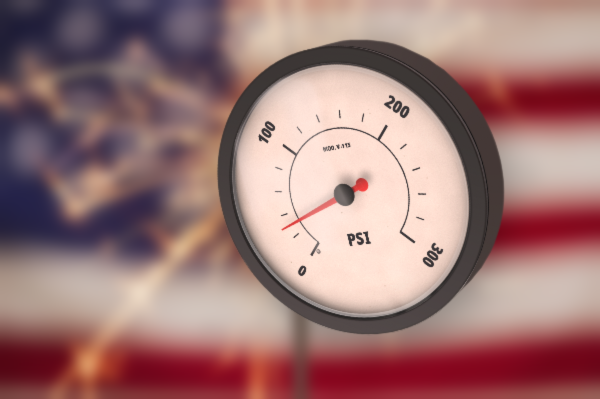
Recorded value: 30 psi
